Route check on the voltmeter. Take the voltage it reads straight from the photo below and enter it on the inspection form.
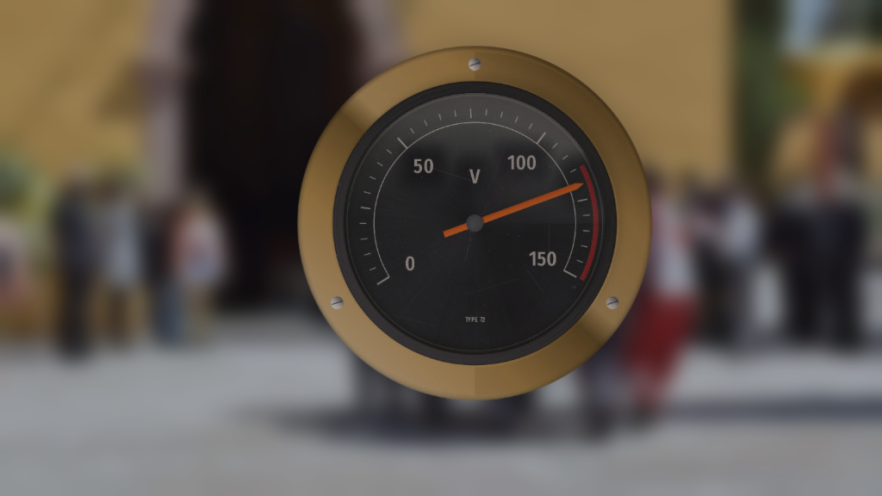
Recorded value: 120 V
